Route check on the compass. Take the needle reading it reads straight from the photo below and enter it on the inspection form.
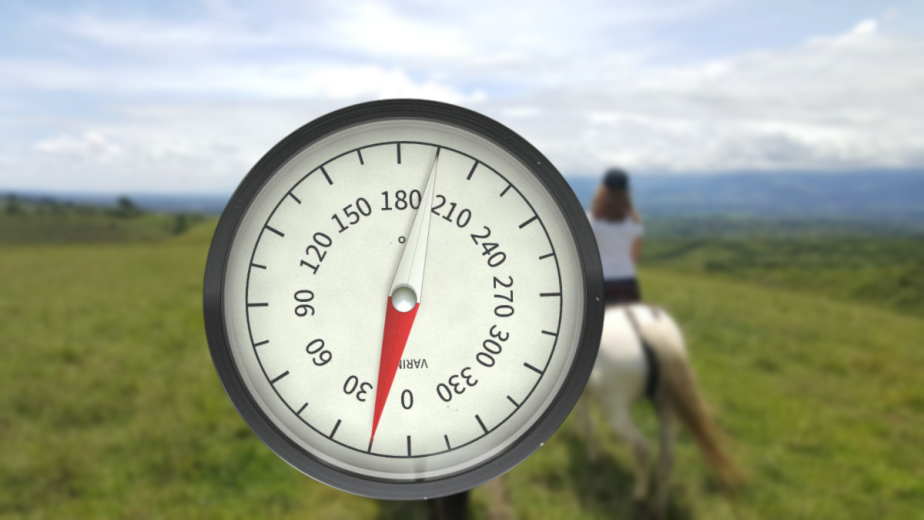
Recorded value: 15 °
